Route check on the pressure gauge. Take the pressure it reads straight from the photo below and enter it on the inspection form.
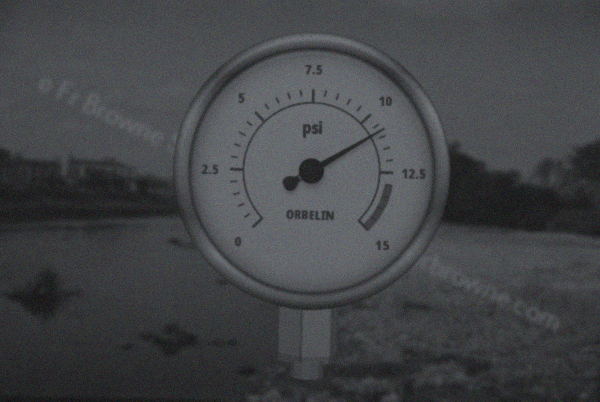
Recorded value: 10.75 psi
